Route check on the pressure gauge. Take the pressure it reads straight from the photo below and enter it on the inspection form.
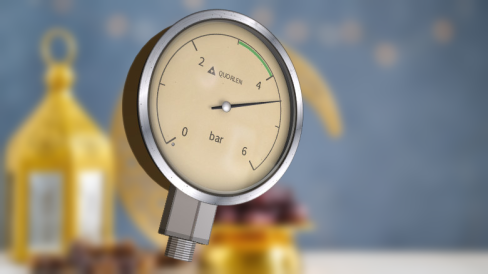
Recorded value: 4.5 bar
